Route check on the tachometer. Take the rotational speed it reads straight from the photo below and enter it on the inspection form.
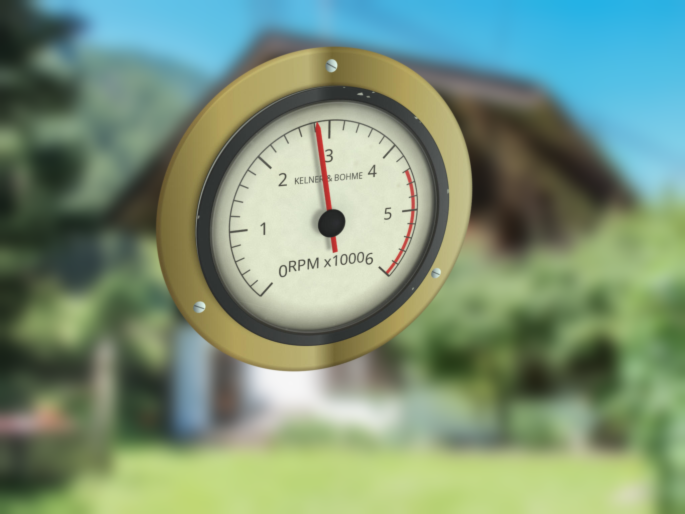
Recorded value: 2800 rpm
